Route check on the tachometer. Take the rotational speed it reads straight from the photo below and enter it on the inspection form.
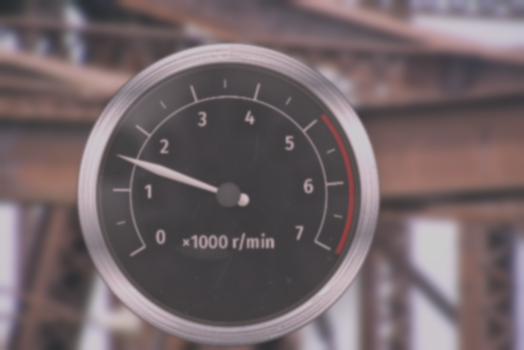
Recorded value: 1500 rpm
